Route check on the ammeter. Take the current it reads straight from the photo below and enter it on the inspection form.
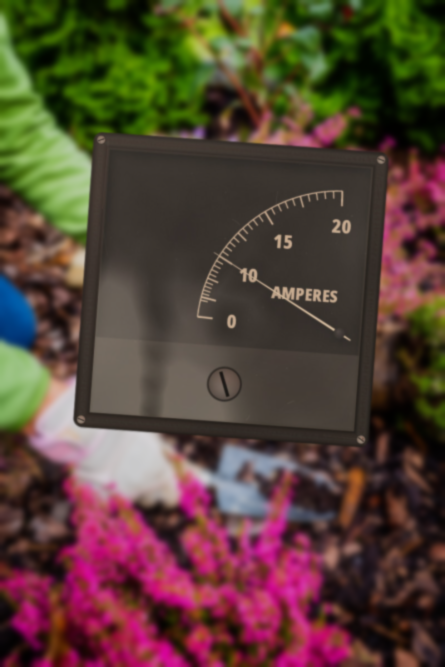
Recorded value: 10 A
